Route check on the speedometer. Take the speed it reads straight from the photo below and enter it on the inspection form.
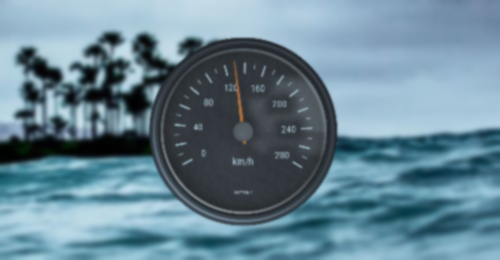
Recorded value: 130 km/h
